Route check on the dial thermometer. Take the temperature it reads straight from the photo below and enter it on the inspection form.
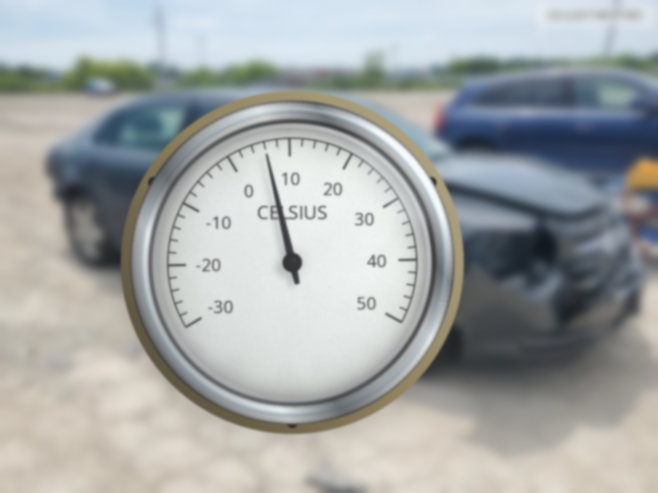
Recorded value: 6 °C
